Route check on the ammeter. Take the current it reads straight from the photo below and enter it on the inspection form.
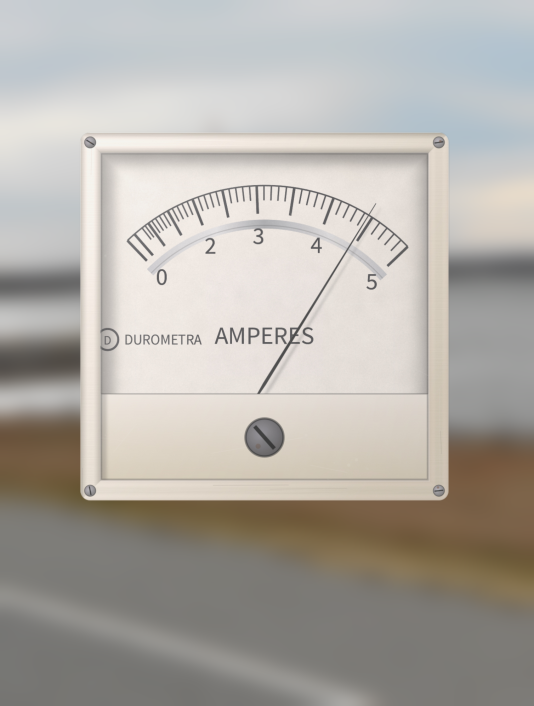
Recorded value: 4.45 A
